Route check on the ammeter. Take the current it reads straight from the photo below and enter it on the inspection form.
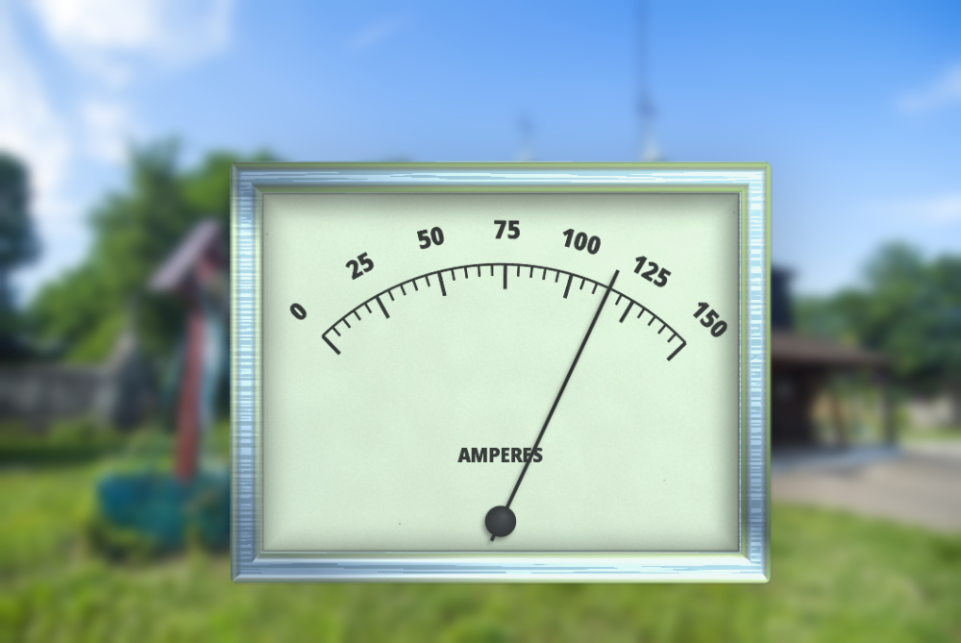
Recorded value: 115 A
